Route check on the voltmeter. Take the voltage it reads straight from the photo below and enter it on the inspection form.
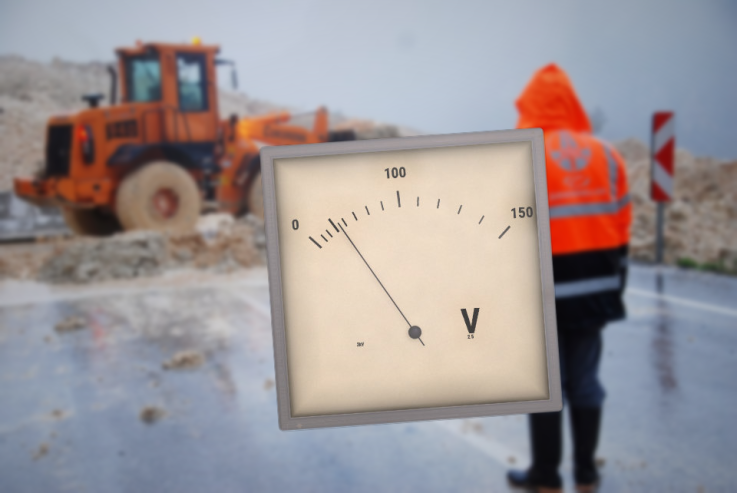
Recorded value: 55 V
